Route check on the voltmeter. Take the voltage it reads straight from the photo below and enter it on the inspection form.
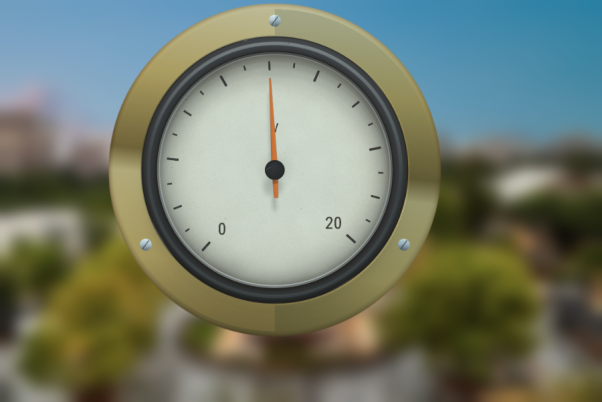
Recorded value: 10 V
